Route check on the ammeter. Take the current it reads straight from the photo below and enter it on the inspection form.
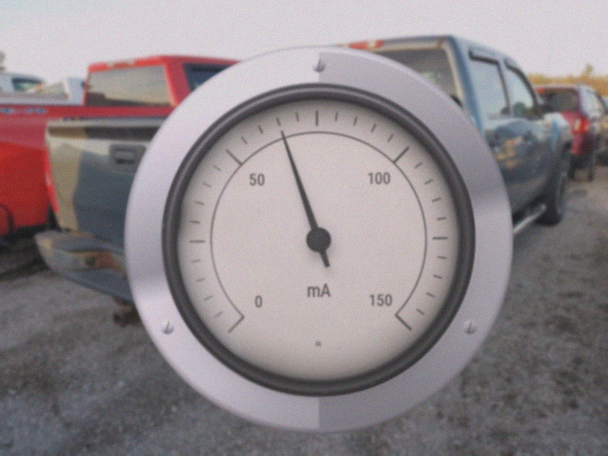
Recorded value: 65 mA
